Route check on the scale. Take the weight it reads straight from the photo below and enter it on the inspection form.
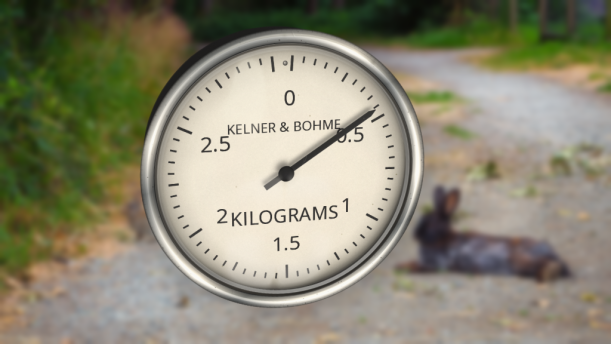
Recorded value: 0.45 kg
